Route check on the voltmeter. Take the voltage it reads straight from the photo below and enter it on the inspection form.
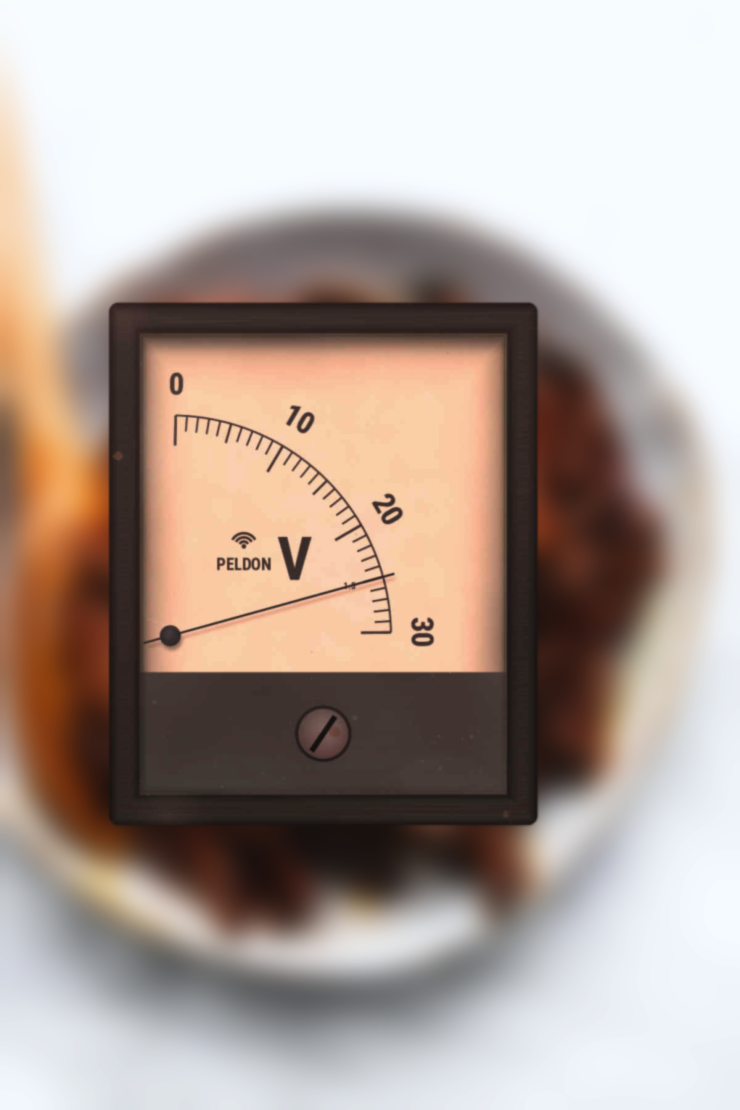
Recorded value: 25 V
